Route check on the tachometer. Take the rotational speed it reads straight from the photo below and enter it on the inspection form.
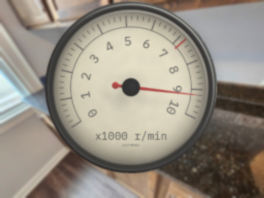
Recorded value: 9200 rpm
